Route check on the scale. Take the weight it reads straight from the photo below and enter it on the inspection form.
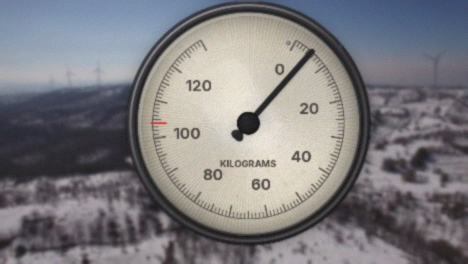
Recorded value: 5 kg
